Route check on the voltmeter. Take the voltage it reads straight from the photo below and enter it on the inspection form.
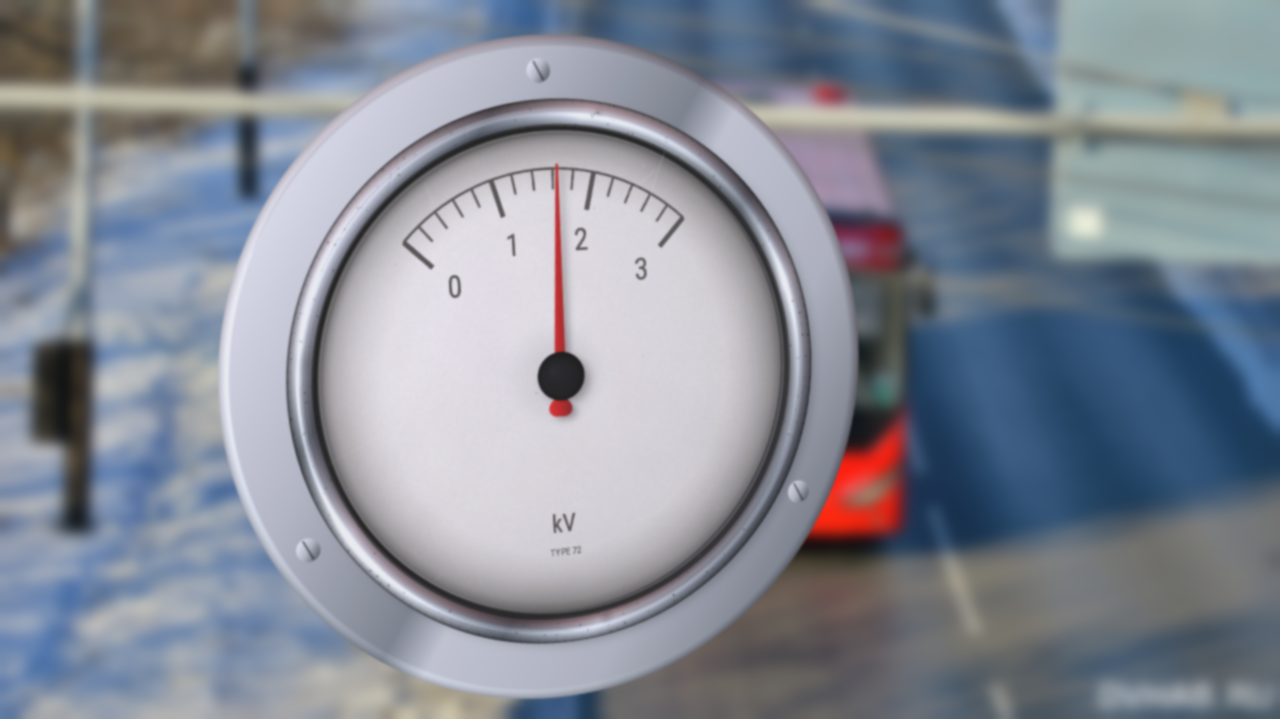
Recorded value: 1.6 kV
